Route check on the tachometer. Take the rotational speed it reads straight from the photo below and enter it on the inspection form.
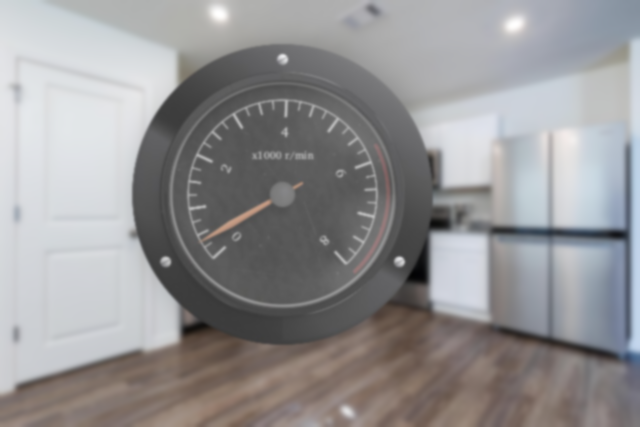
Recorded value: 375 rpm
